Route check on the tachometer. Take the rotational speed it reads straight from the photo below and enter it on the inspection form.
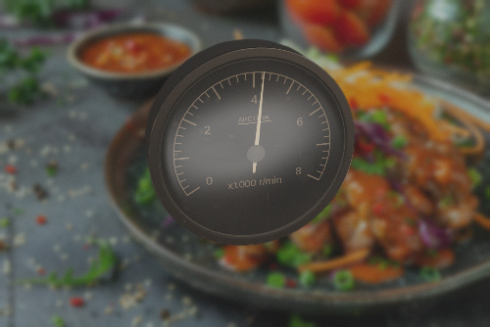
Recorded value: 4200 rpm
